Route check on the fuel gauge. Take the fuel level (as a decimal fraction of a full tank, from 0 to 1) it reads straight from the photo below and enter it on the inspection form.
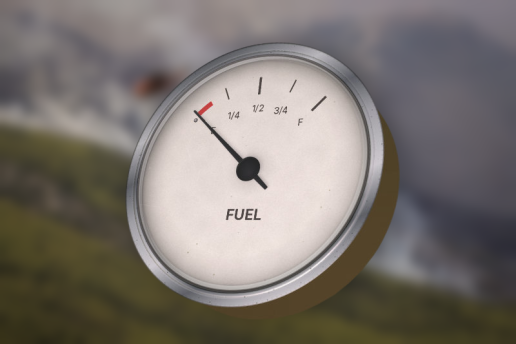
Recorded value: 0
